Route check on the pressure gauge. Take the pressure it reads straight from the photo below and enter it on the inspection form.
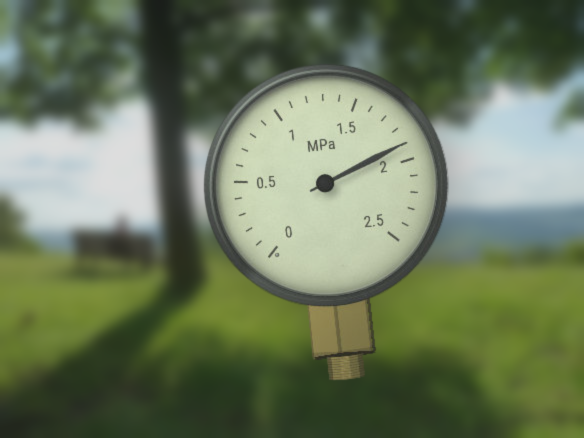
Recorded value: 1.9 MPa
